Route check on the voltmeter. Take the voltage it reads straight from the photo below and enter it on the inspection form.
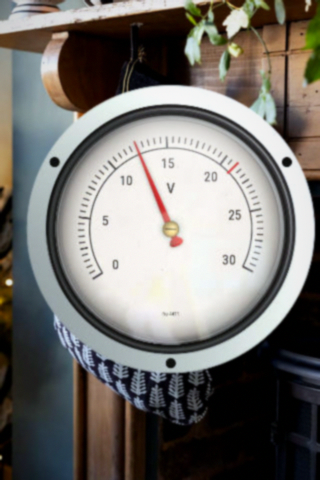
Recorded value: 12.5 V
